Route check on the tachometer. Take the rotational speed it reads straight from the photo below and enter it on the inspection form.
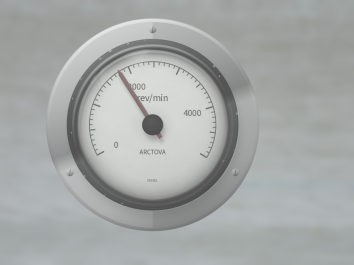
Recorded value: 1800 rpm
